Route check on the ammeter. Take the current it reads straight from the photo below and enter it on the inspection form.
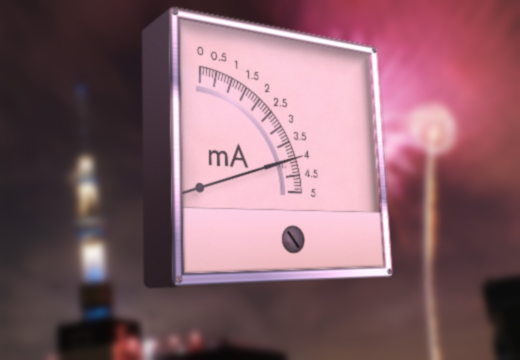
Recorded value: 4 mA
